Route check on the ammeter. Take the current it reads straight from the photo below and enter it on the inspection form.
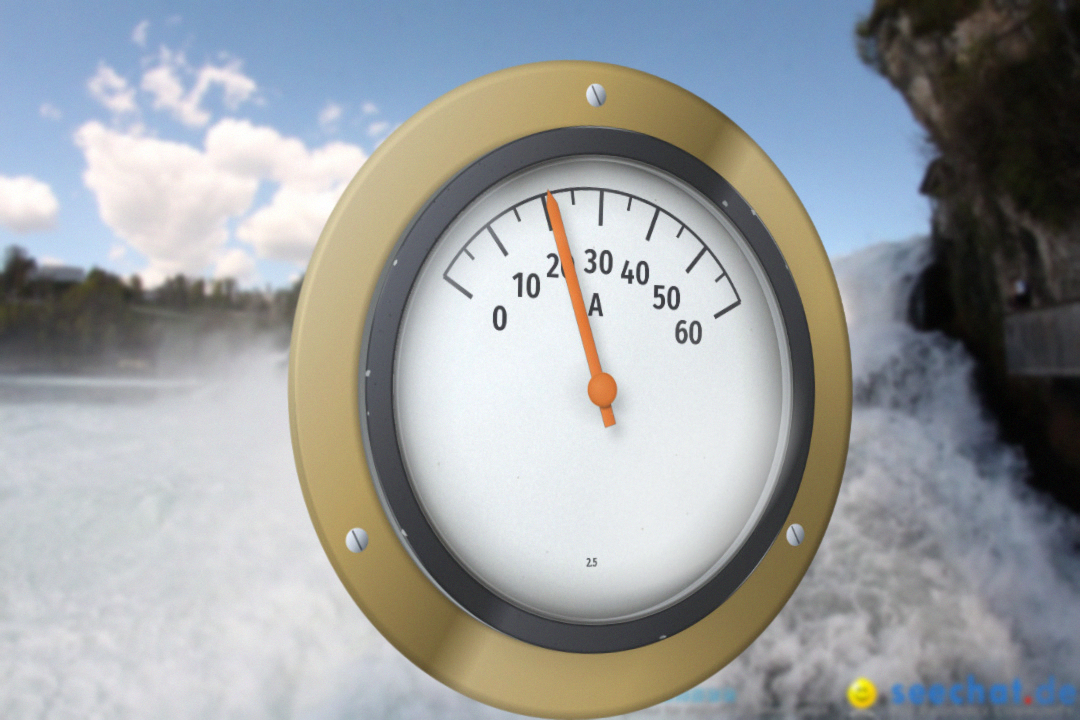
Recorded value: 20 A
